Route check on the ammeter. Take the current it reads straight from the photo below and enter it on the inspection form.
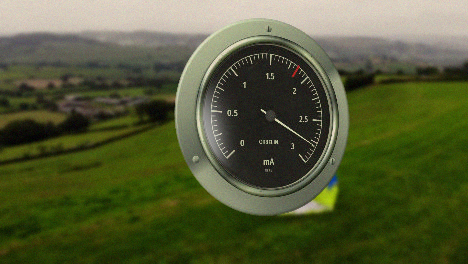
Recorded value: 2.8 mA
